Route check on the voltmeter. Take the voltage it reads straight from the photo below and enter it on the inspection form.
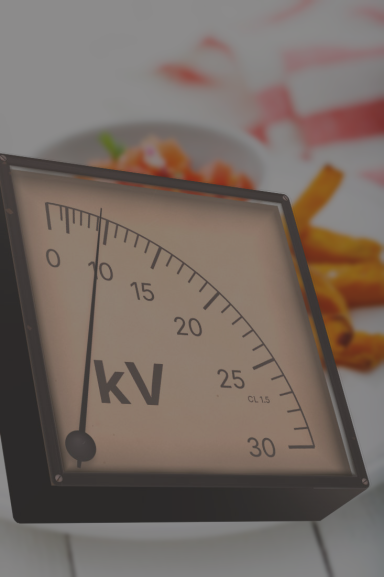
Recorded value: 9 kV
